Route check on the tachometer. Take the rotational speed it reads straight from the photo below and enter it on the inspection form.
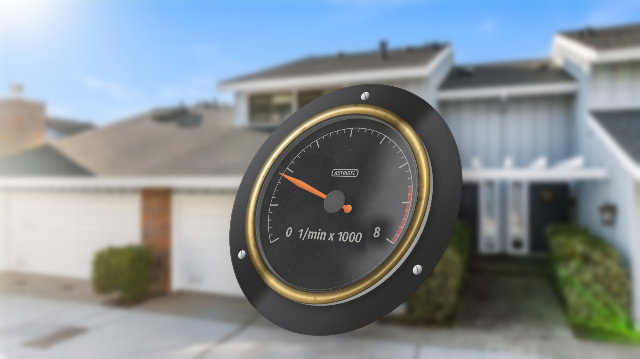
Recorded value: 1800 rpm
